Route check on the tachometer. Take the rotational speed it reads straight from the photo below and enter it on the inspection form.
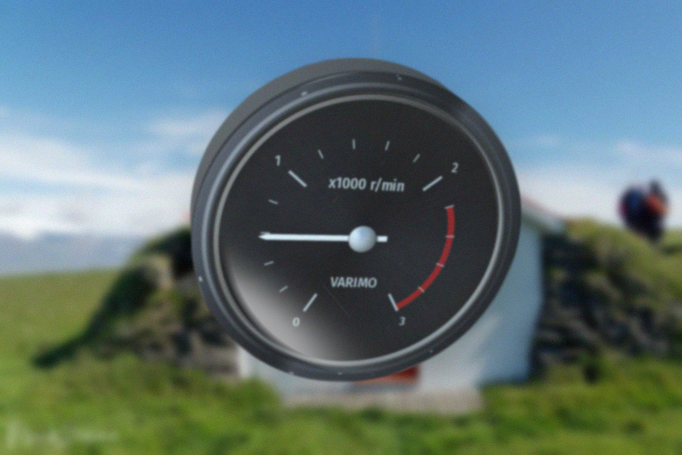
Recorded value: 600 rpm
